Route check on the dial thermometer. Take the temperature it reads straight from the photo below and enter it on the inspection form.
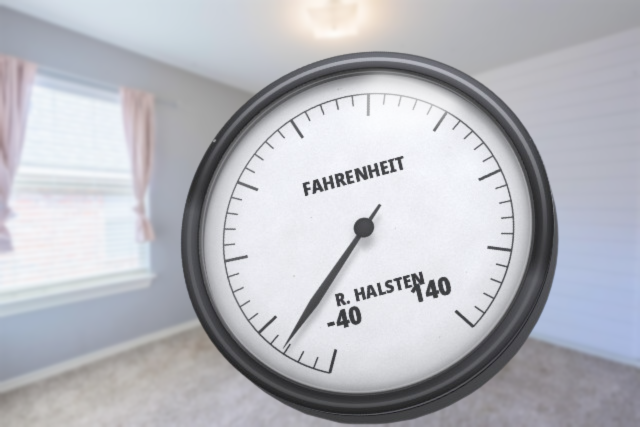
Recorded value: -28 °F
